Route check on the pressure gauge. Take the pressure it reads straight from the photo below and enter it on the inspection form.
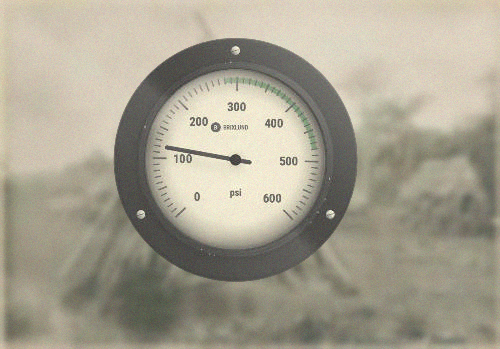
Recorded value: 120 psi
